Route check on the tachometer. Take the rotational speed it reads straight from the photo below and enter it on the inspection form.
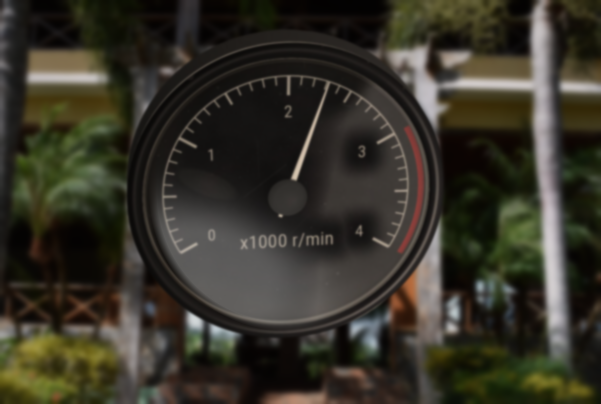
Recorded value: 2300 rpm
